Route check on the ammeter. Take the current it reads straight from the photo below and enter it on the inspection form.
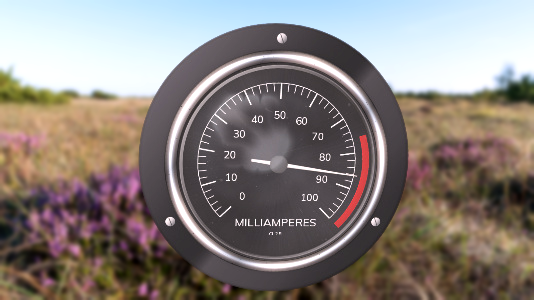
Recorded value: 86 mA
